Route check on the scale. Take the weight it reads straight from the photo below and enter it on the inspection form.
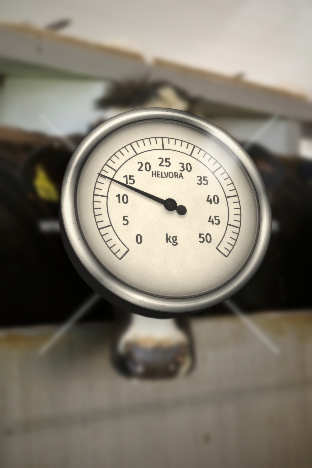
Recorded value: 13 kg
